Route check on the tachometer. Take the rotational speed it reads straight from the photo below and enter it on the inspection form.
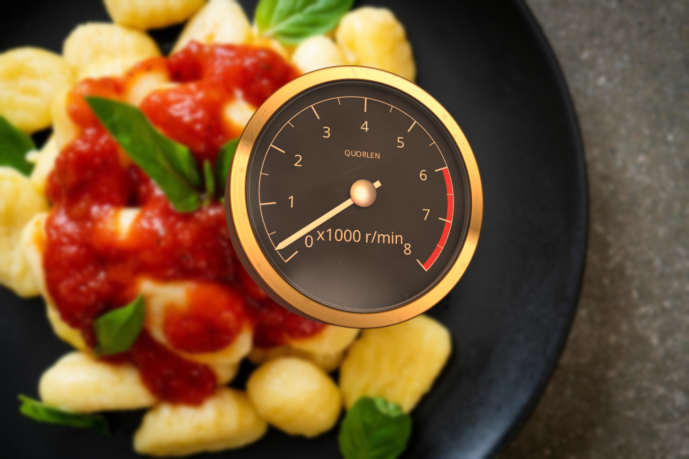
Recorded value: 250 rpm
